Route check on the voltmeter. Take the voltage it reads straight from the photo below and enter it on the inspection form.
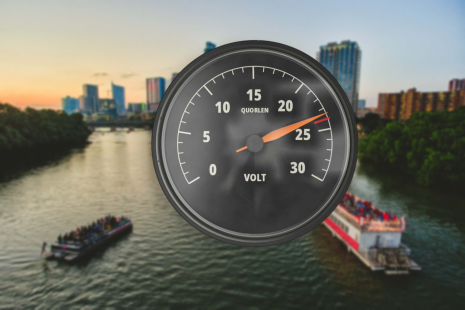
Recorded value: 23.5 V
